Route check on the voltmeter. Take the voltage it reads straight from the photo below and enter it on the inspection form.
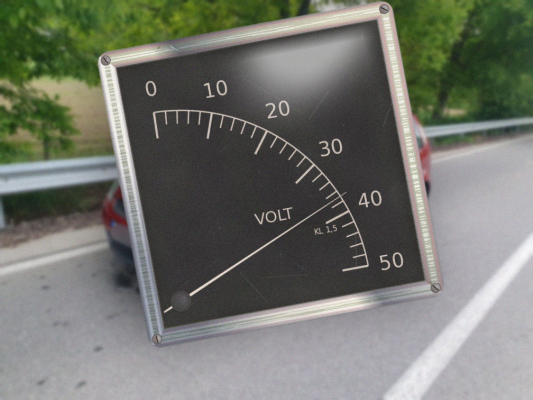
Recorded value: 37 V
